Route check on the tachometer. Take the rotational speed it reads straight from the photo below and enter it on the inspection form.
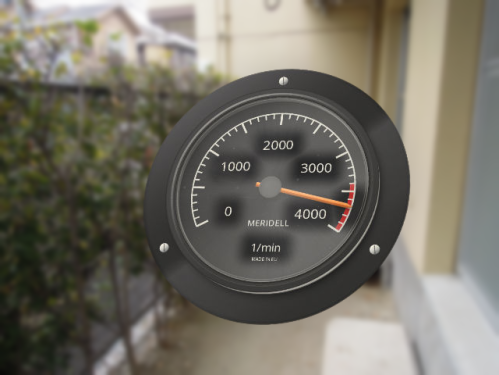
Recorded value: 3700 rpm
